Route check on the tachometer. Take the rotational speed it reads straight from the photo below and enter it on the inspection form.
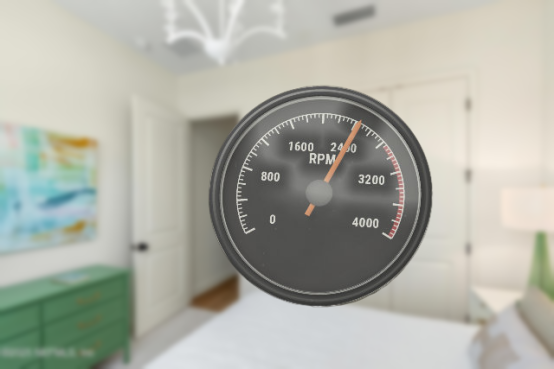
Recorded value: 2450 rpm
